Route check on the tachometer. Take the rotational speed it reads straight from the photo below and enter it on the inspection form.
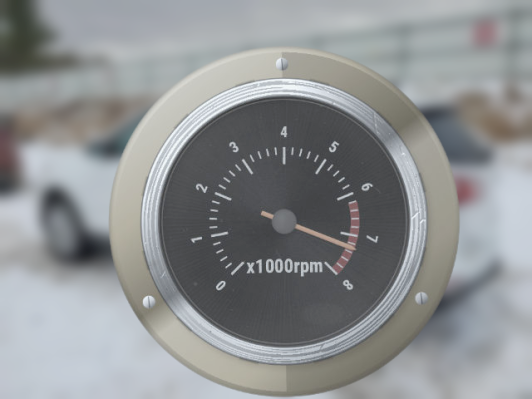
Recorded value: 7300 rpm
